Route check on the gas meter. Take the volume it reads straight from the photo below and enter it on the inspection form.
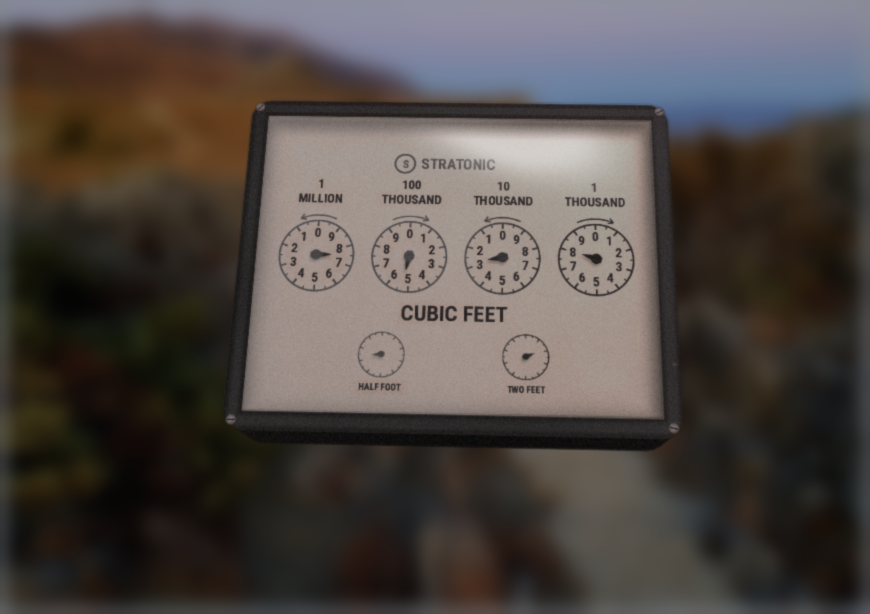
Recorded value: 752800 ft³
